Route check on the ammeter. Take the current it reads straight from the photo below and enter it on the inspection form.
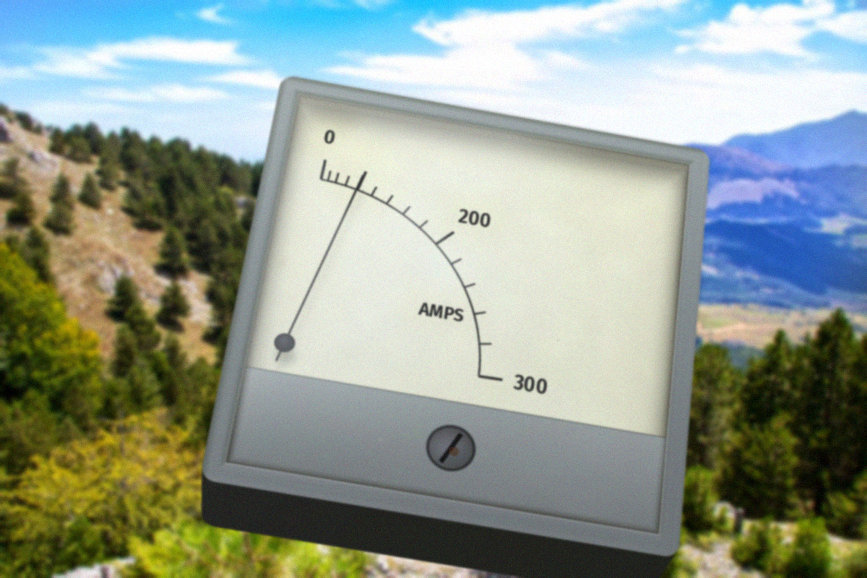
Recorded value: 100 A
